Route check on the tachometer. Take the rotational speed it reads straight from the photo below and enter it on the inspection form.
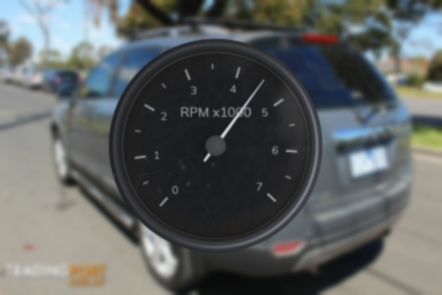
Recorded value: 4500 rpm
